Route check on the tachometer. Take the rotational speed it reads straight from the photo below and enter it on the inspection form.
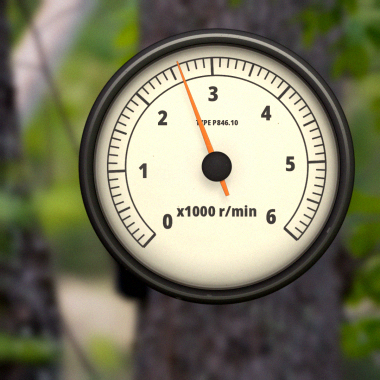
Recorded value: 2600 rpm
